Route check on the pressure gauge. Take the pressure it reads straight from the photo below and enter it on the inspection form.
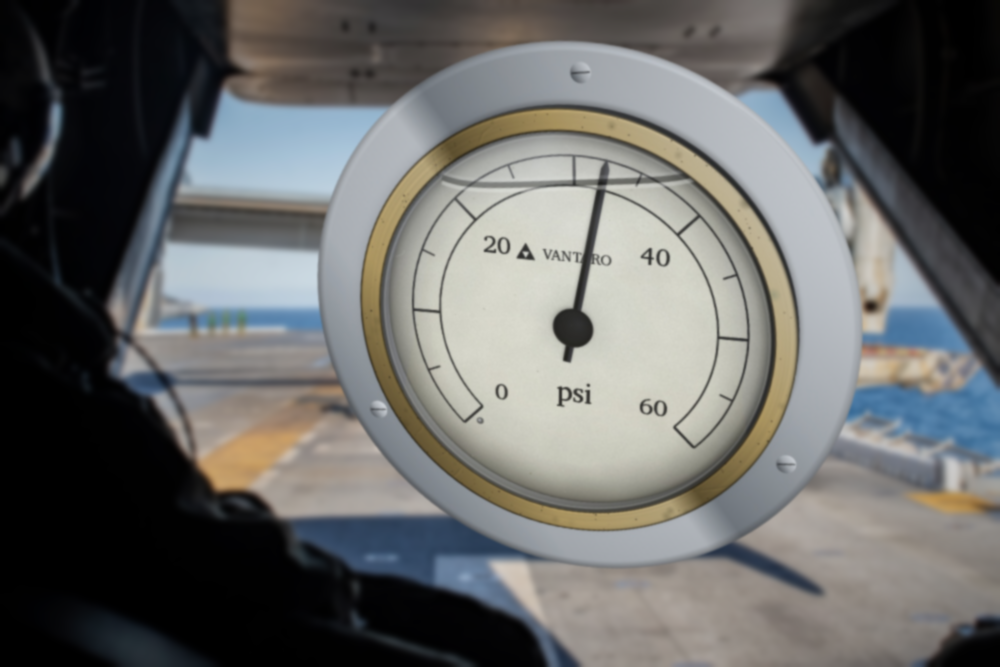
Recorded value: 32.5 psi
